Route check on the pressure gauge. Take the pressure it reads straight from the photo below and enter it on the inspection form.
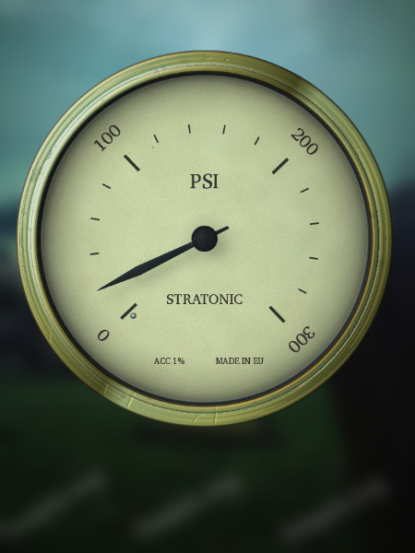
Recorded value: 20 psi
